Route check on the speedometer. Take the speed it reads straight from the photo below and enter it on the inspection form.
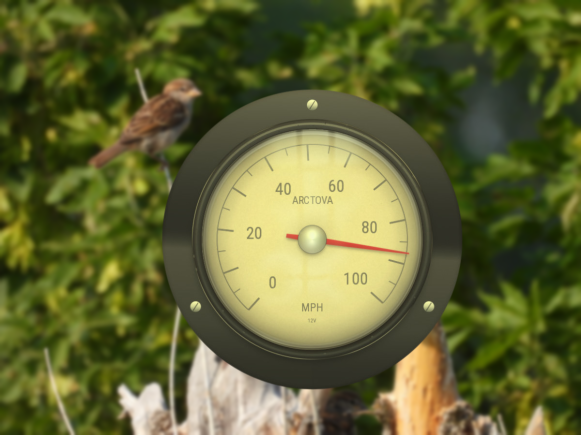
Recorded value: 87.5 mph
